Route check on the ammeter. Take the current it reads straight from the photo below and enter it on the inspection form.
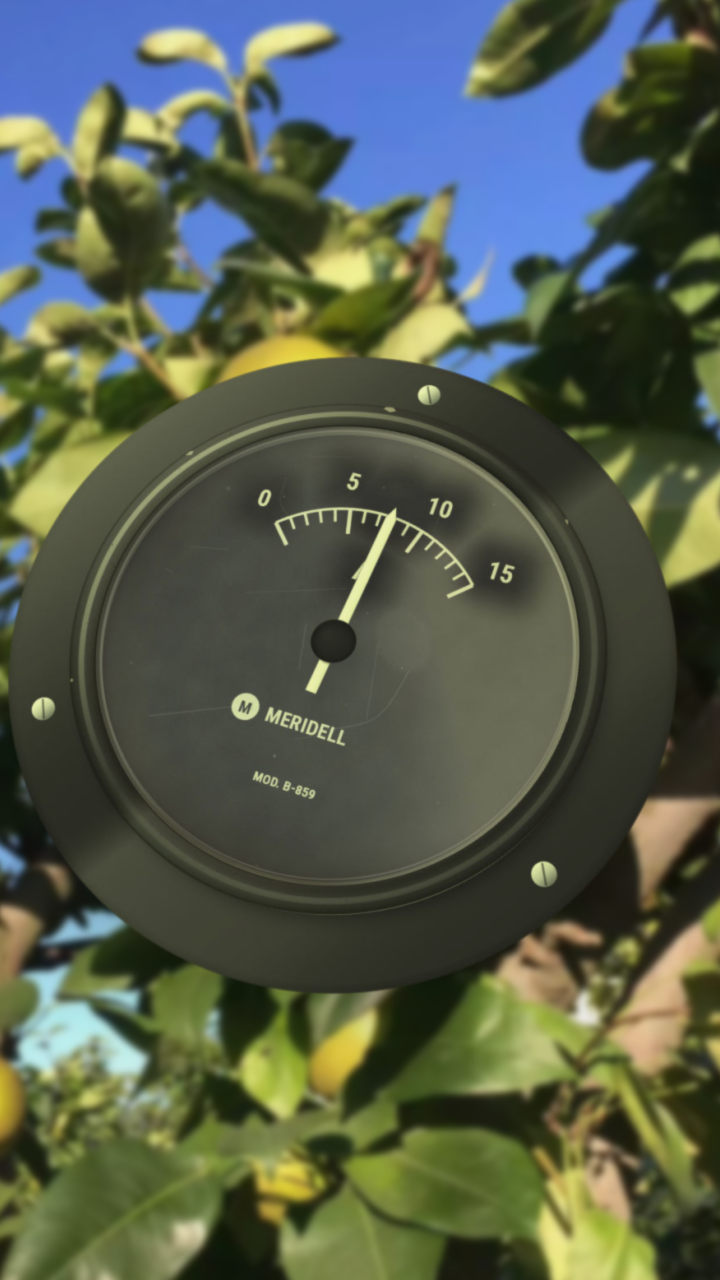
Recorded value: 8 A
